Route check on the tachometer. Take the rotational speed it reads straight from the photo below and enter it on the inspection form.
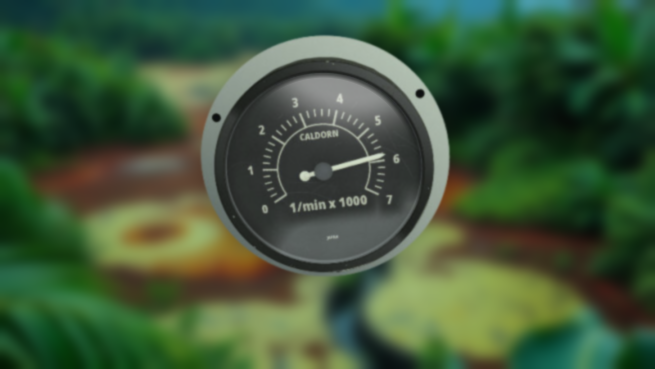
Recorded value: 5800 rpm
